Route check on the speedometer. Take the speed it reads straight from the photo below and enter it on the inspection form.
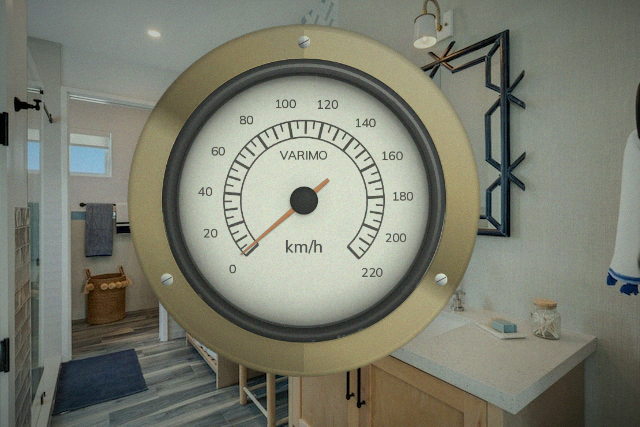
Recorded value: 2.5 km/h
